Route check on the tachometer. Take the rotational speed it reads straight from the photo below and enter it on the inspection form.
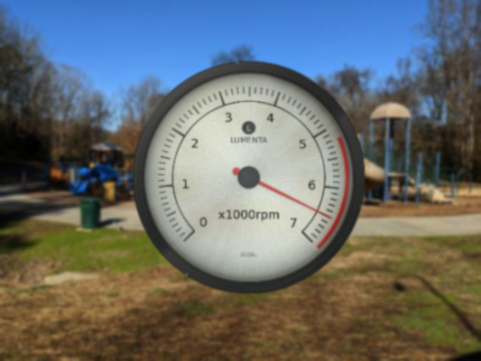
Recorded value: 6500 rpm
